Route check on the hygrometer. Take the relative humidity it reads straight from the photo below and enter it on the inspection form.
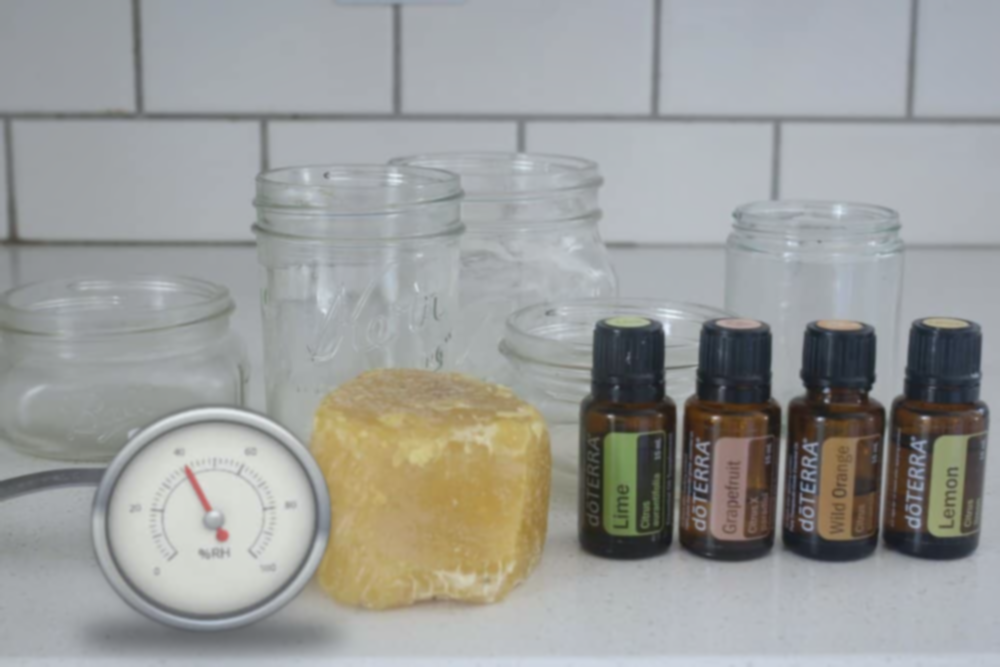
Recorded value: 40 %
